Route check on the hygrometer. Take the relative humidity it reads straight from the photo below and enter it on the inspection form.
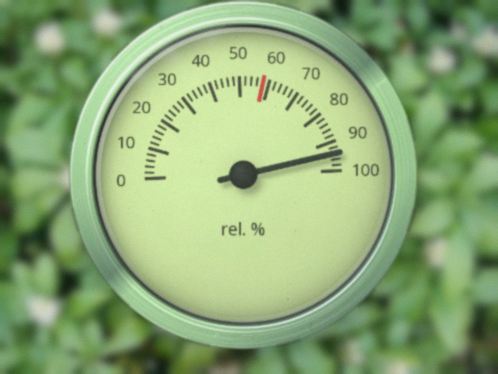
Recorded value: 94 %
